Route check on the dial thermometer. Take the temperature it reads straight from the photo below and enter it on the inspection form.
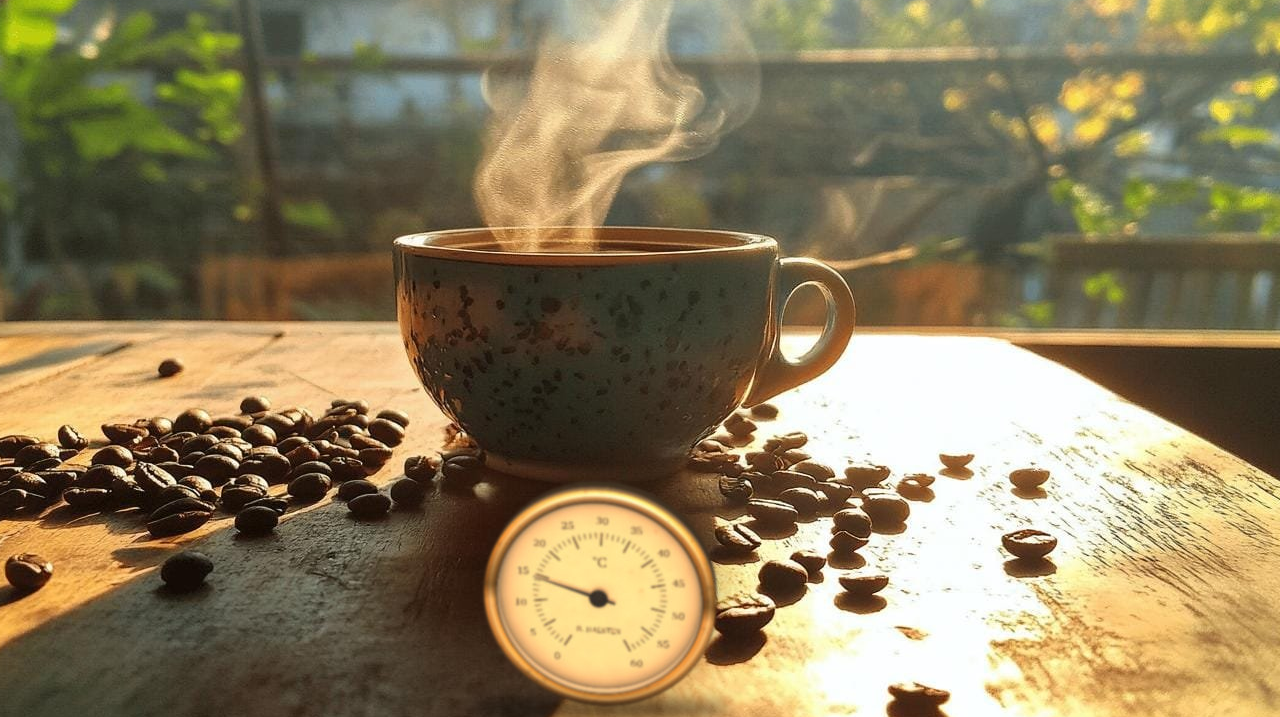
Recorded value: 15 °C
